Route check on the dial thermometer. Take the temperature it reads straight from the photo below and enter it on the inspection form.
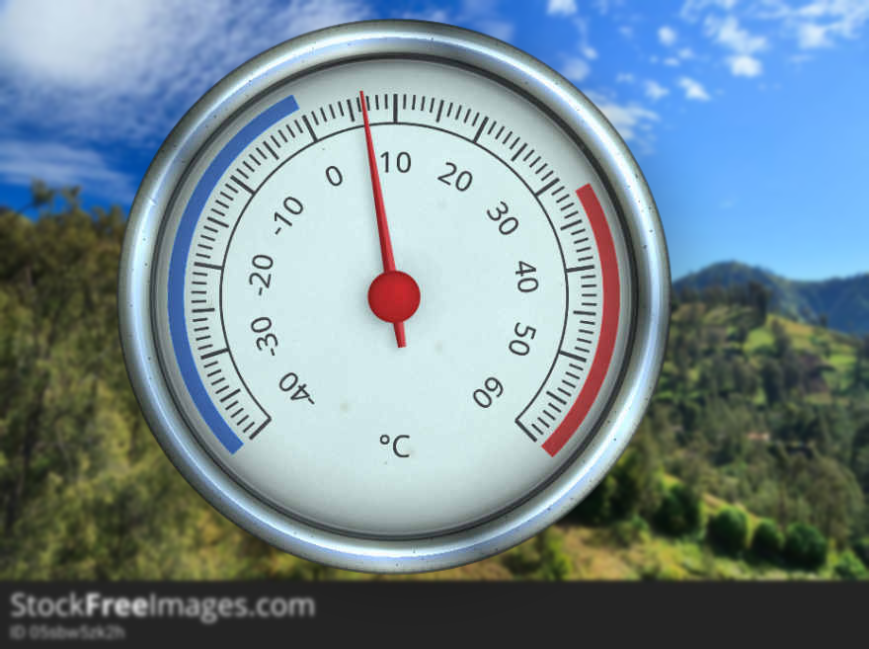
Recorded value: 6.5 °C
